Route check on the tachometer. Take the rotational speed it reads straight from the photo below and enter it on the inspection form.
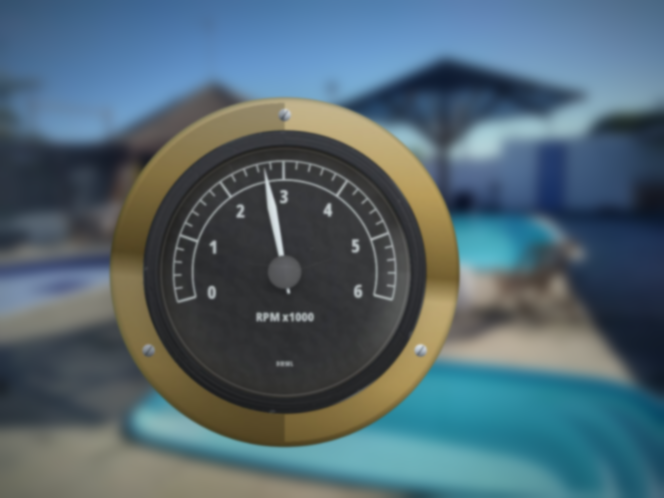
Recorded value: 2700 rpm
